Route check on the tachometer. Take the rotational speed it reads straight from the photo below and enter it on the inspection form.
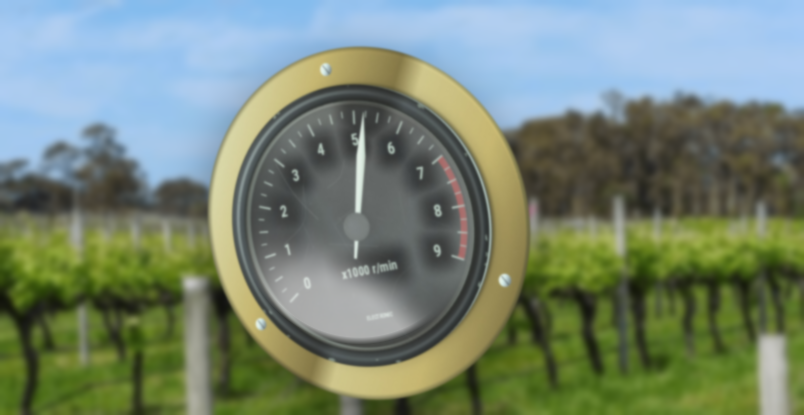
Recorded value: 5250 rpm
